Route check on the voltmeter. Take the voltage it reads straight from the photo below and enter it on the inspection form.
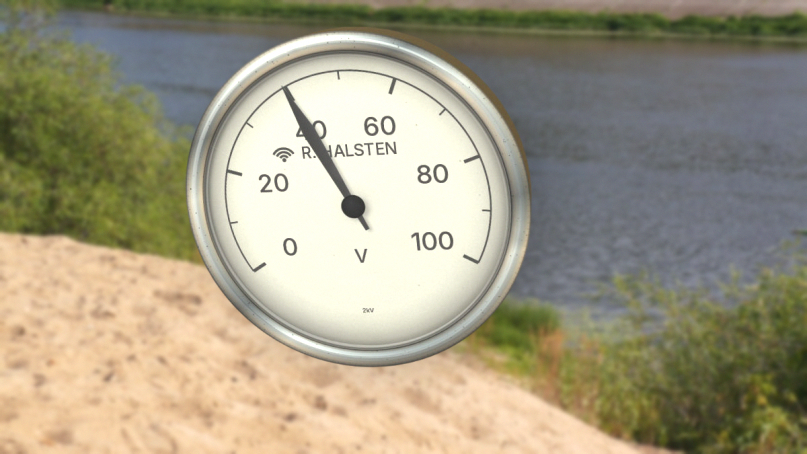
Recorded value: 40 V
